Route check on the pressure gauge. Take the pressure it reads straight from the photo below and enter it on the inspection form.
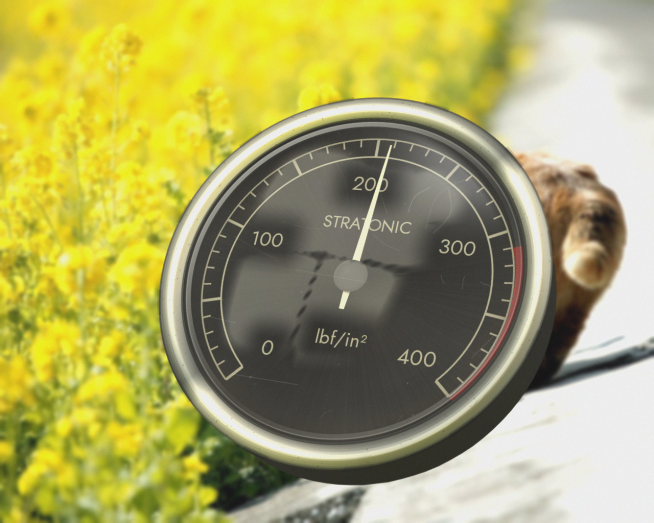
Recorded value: 210 psi
